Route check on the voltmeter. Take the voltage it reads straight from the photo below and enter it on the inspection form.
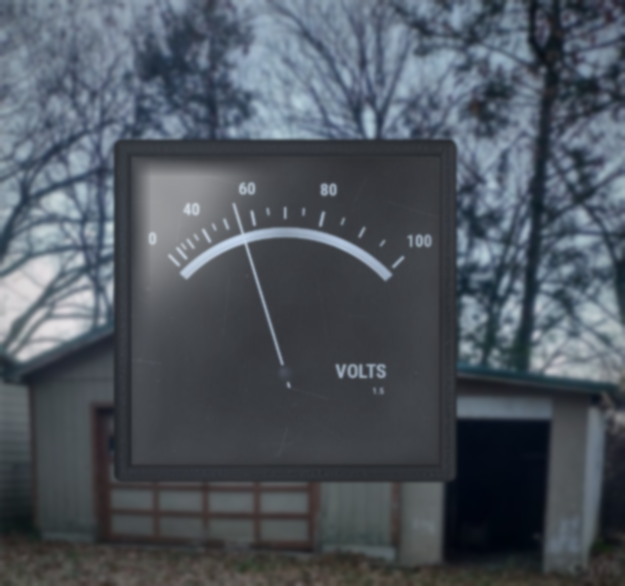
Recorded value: 55 V
